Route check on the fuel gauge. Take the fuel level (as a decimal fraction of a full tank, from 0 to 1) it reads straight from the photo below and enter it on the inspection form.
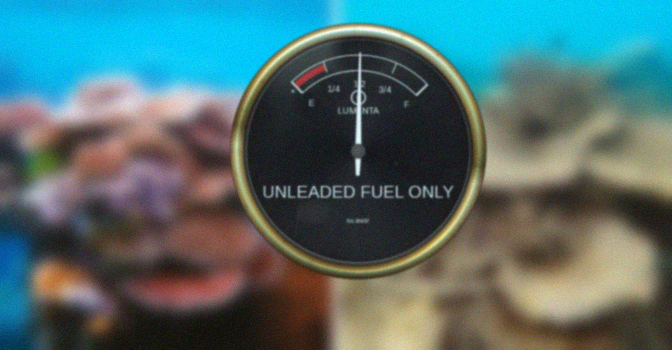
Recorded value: 0.5
